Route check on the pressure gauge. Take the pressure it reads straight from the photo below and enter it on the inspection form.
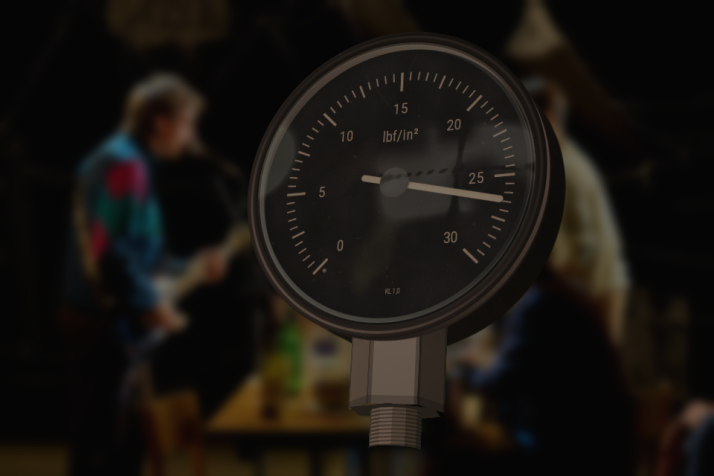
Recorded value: 26.5 psi
